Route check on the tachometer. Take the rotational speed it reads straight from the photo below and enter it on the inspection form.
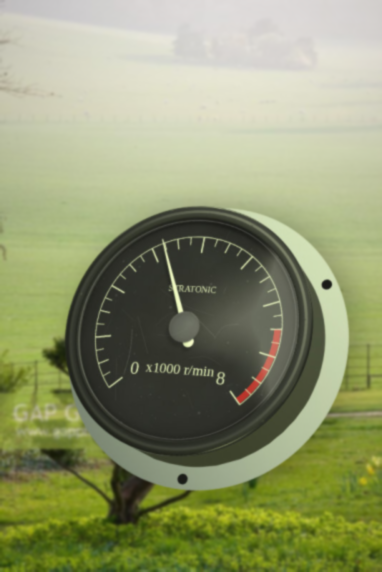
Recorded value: 3250 rpm
